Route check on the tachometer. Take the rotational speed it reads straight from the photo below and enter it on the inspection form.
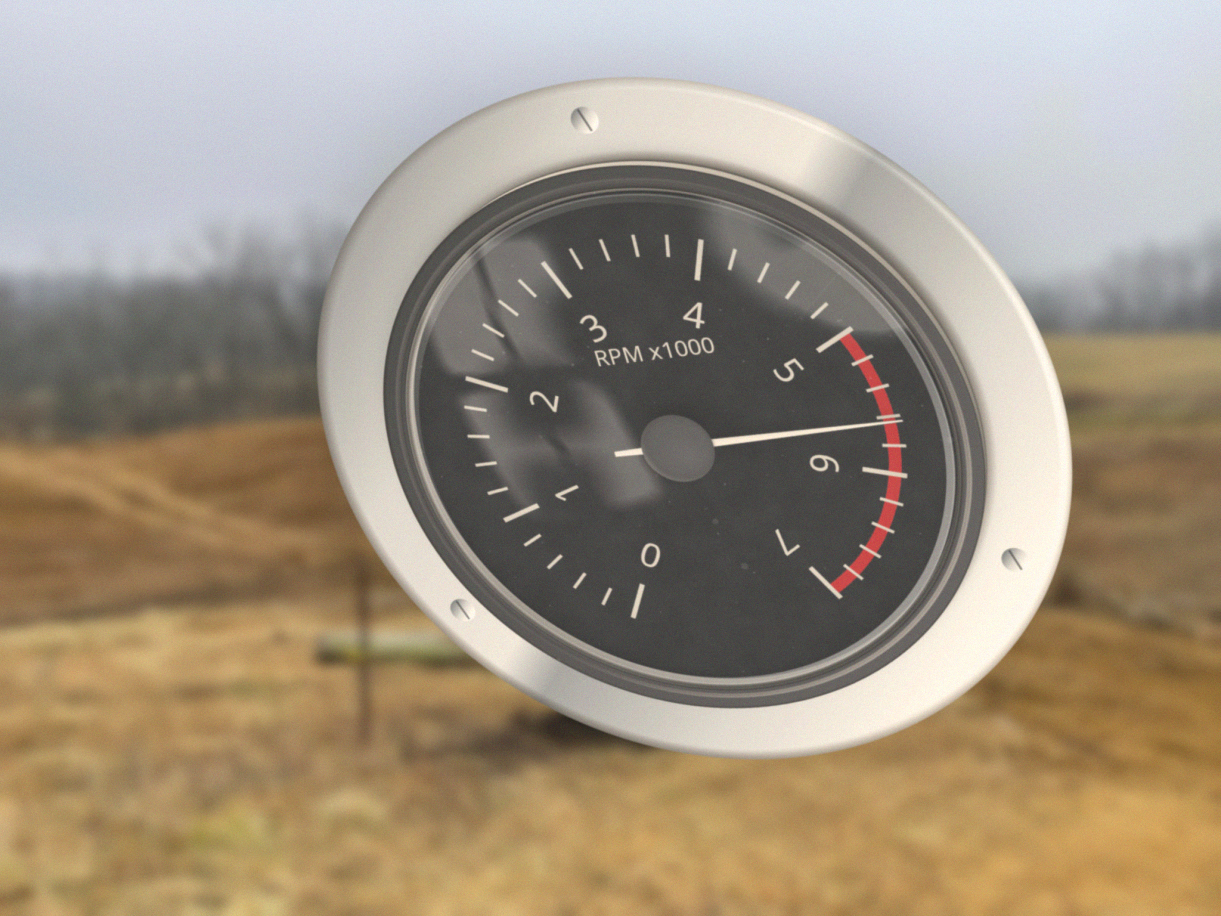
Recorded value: 5600 rpm
